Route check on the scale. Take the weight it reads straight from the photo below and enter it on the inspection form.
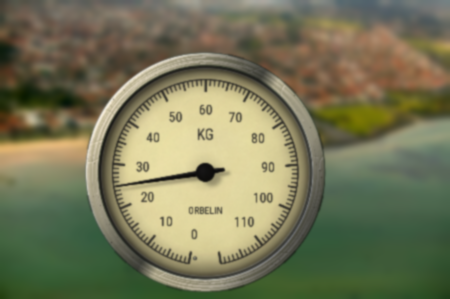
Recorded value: 25 kg
